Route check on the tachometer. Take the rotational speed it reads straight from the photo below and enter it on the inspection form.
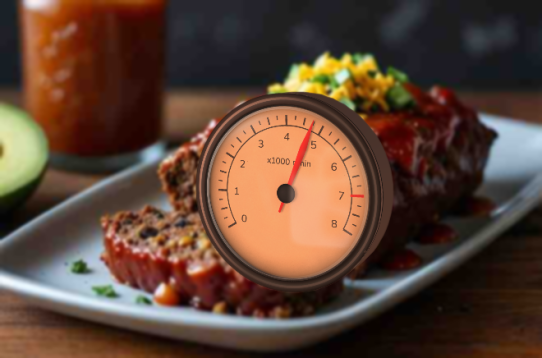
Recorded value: 4750 rpm
